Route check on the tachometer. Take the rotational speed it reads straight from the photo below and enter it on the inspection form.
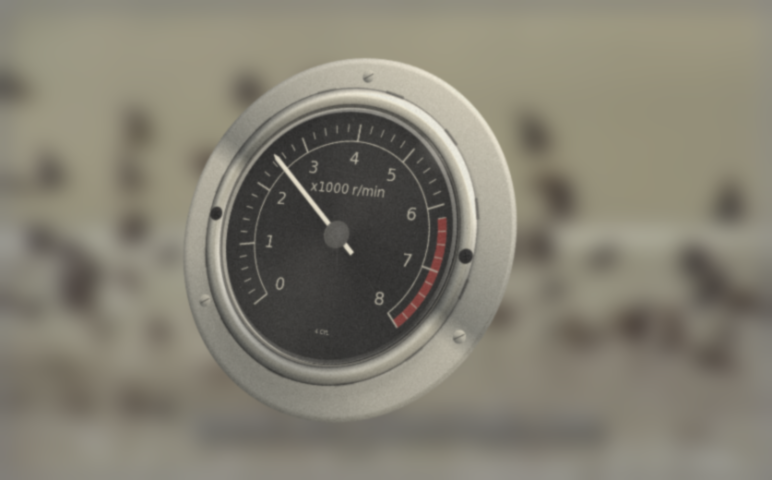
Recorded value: 2500 rpm
